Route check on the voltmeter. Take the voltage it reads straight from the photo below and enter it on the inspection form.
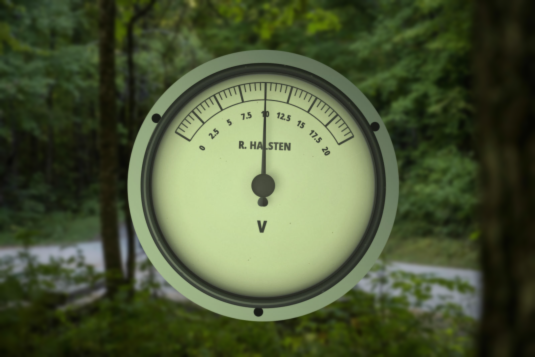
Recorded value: 10 V
